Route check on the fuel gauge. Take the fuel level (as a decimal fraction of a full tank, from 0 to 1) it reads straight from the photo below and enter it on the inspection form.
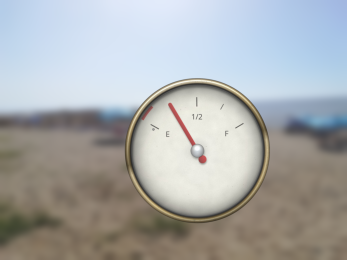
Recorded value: 0.25
